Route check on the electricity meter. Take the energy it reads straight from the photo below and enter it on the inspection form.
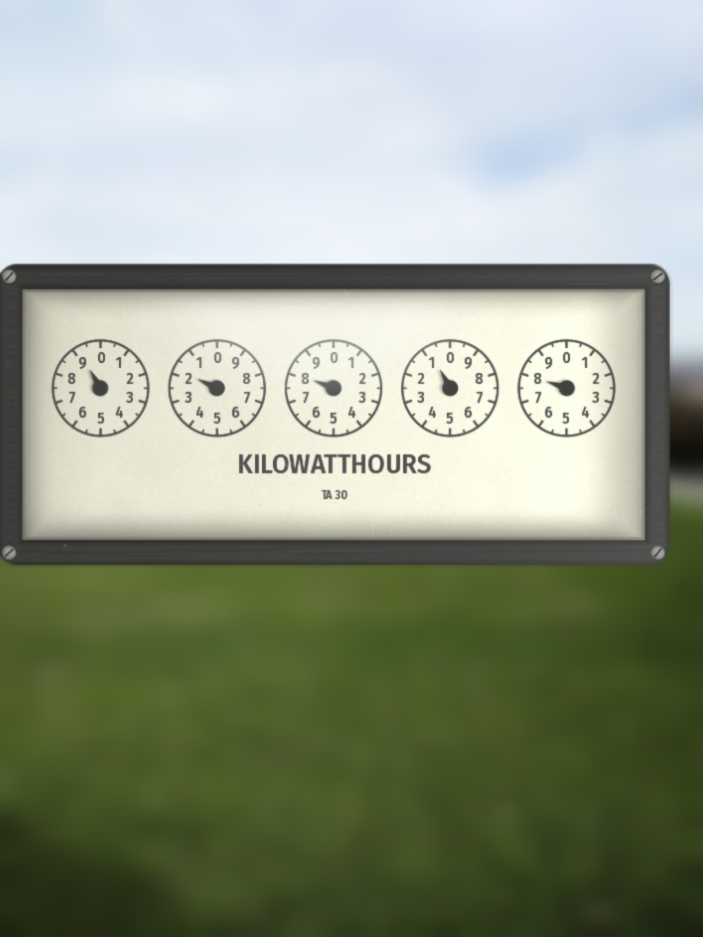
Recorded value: 91808 kWh
